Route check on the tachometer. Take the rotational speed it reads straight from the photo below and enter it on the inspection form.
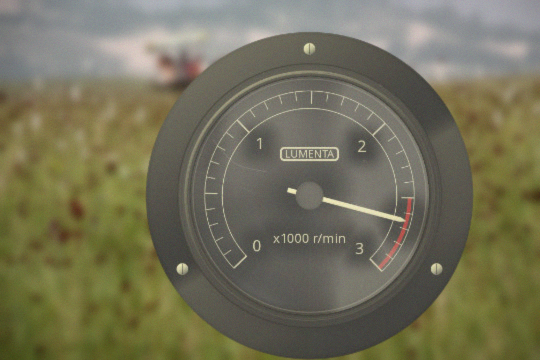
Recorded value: 2650 rpm
